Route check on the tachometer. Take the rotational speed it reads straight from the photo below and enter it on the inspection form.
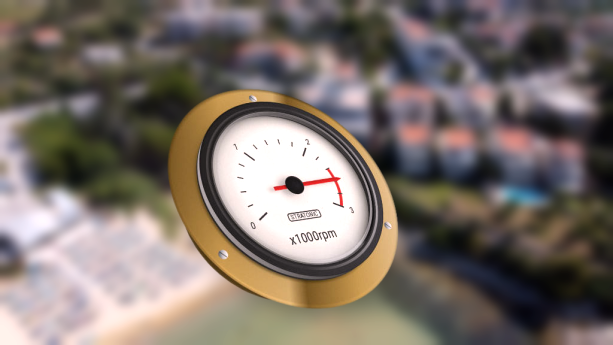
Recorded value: 2600 rpm
